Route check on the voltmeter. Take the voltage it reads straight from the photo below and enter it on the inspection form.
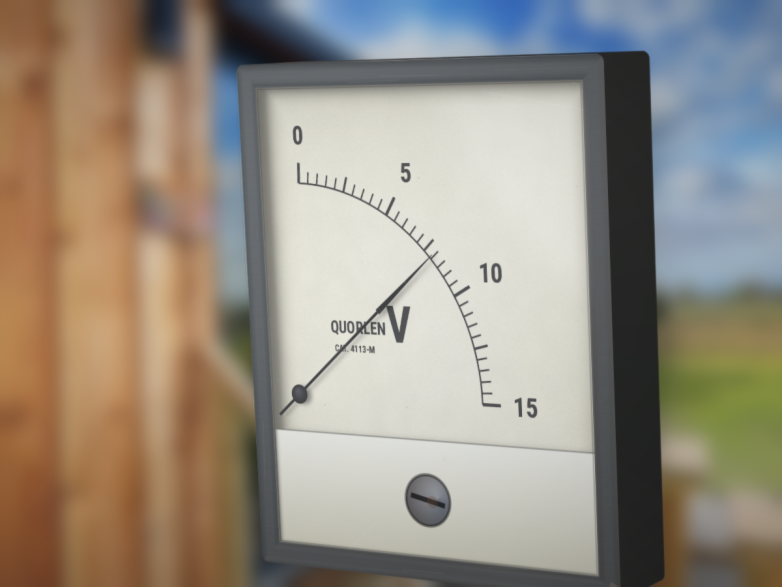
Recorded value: 8 V
